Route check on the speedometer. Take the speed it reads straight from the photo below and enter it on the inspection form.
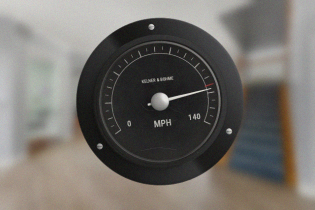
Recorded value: 117.5 mph
